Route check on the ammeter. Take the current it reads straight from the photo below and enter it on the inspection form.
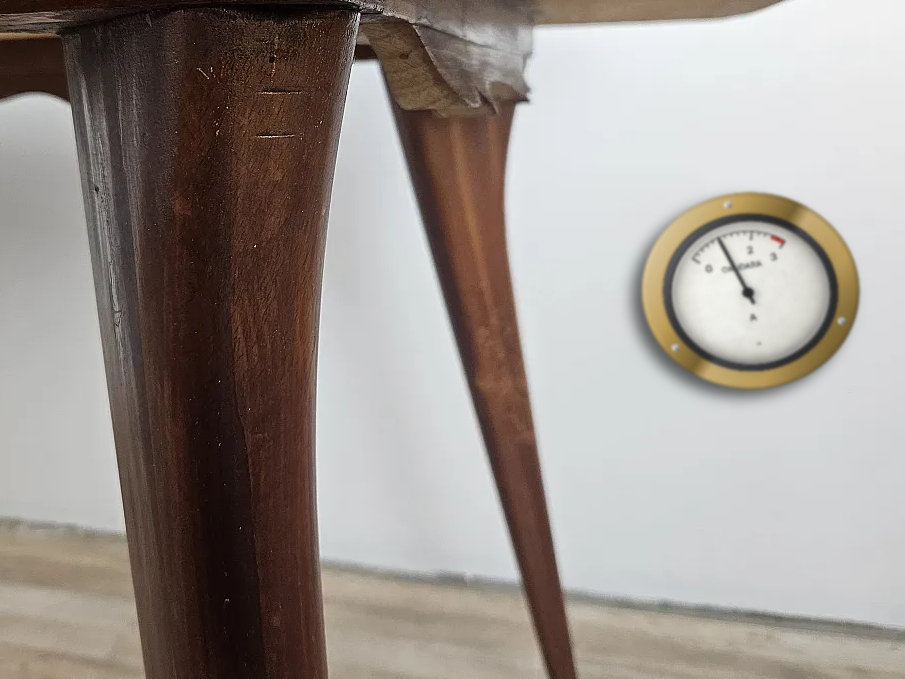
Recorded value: 1 A
